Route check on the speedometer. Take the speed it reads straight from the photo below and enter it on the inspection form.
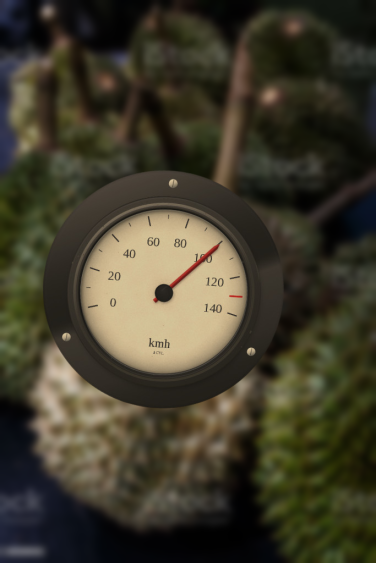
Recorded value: 100 km/h
